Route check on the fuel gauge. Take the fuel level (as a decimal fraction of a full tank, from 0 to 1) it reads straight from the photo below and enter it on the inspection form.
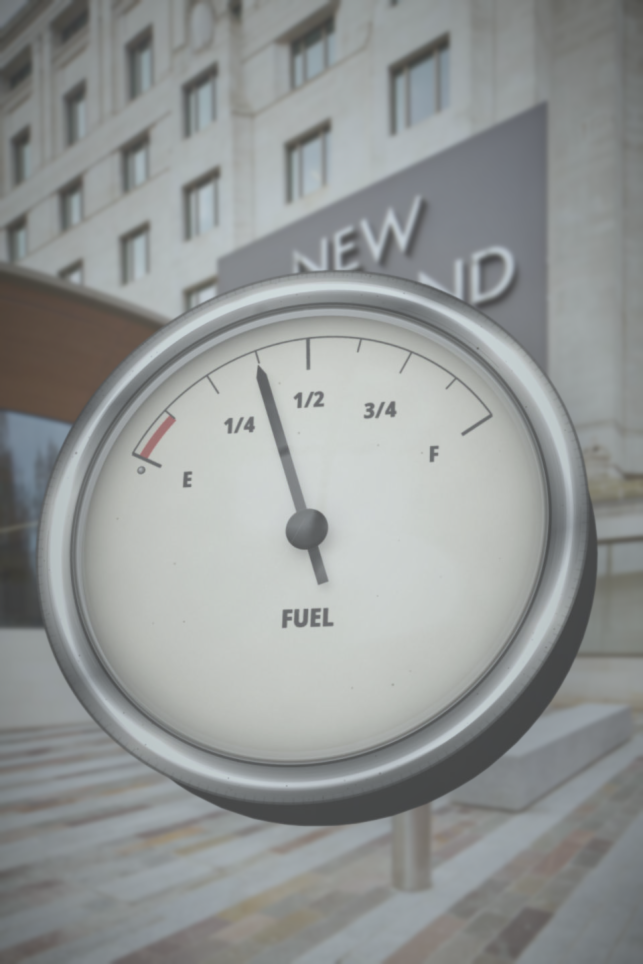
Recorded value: 0.375
